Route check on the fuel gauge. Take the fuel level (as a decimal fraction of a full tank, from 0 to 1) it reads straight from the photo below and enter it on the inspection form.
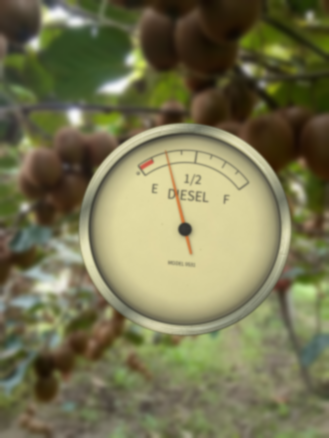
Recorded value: 0.25
